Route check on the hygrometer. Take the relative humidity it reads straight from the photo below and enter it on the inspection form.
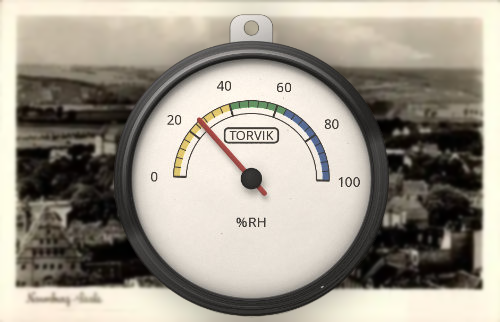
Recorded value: 26 %
